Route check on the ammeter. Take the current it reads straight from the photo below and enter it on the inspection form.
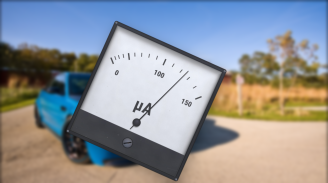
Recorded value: 125 µA
